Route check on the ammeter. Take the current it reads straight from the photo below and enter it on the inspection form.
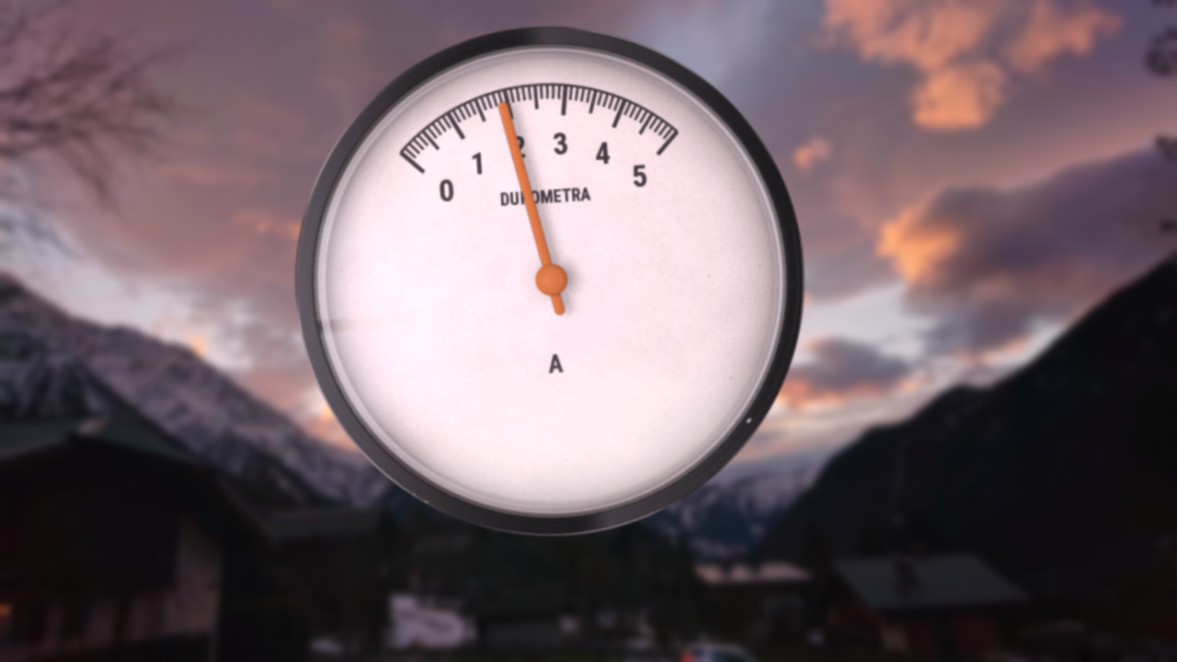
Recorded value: 1.9 A
